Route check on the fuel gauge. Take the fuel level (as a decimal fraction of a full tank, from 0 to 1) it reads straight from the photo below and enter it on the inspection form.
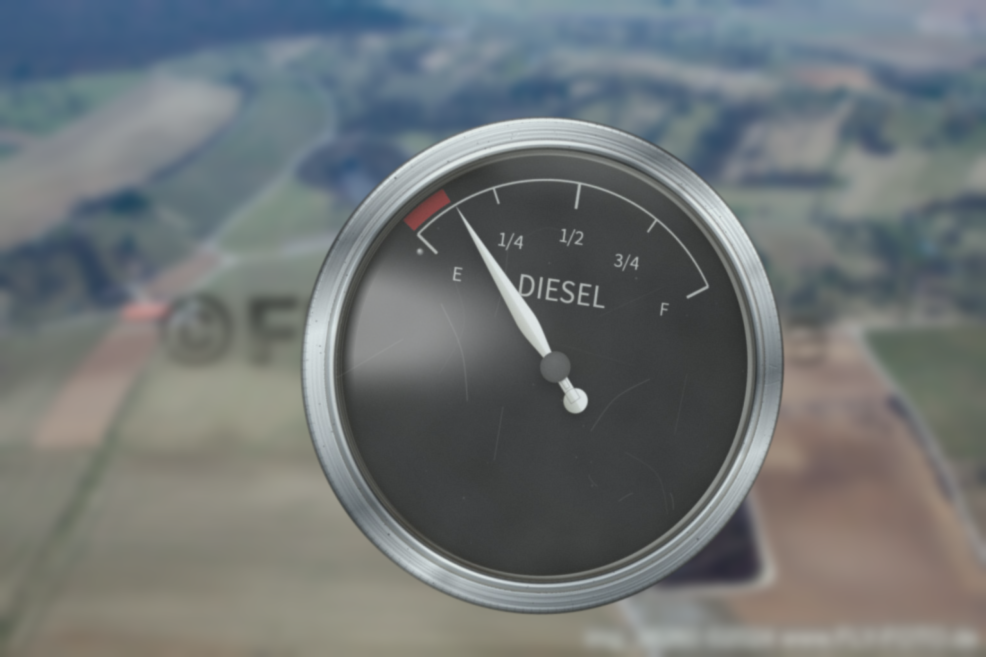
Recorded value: 0.125
